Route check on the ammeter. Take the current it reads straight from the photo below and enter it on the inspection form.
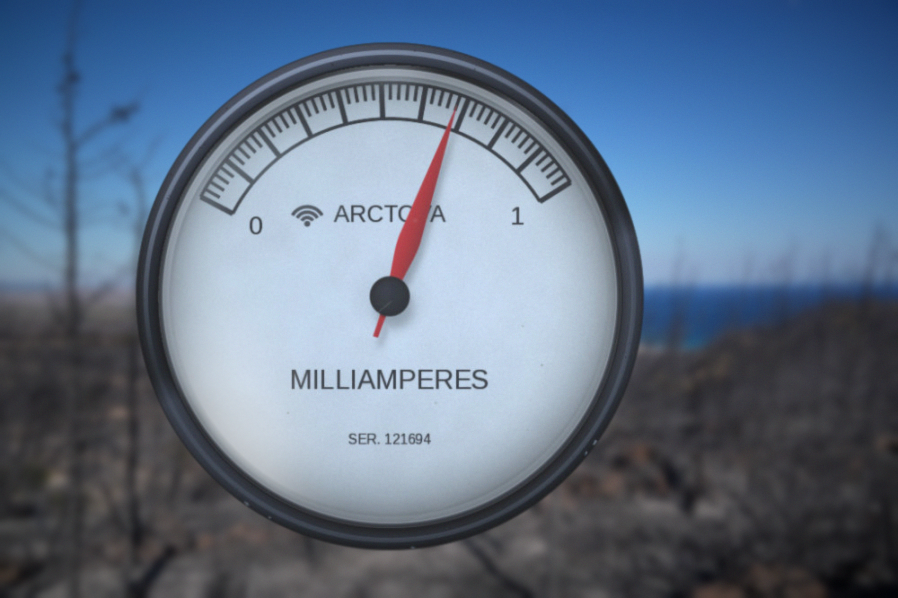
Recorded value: 0.68 mA
